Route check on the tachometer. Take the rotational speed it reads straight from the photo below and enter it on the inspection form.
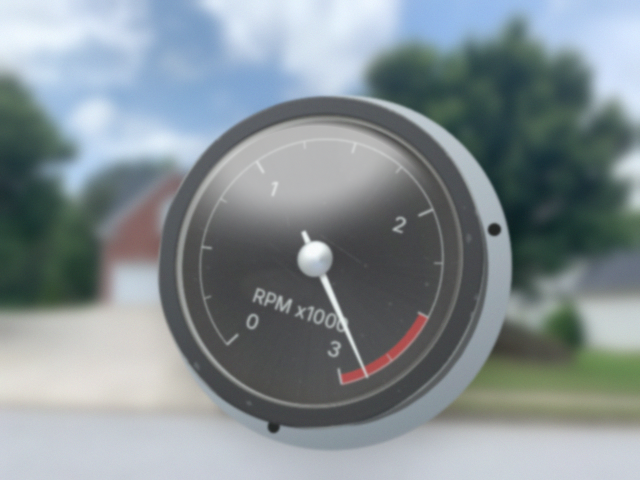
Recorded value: 2875 rpm
